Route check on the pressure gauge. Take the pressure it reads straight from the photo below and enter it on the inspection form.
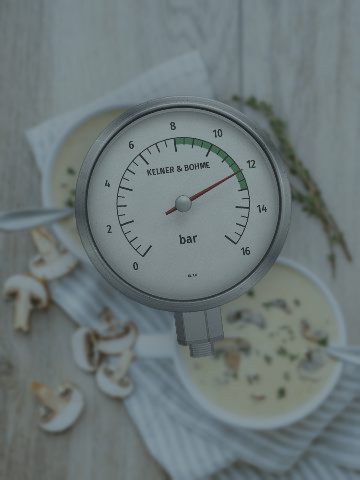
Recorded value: 12 bar
